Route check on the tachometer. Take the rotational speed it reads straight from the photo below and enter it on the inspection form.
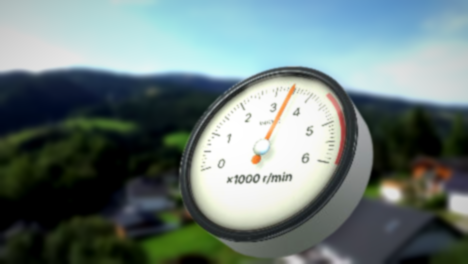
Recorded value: 3500 rpm
